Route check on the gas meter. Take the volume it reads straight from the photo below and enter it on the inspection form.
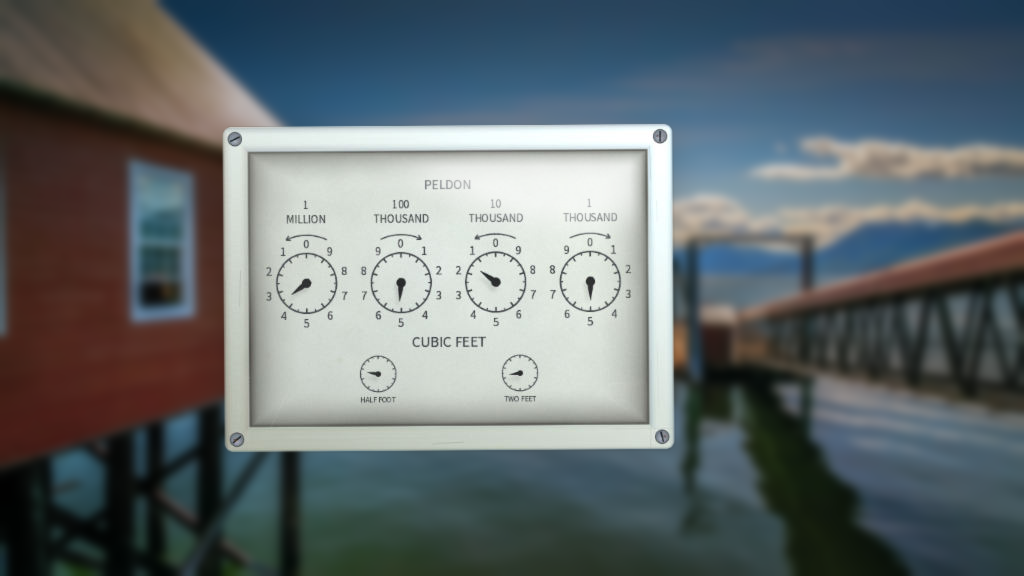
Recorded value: 351500 ft³
